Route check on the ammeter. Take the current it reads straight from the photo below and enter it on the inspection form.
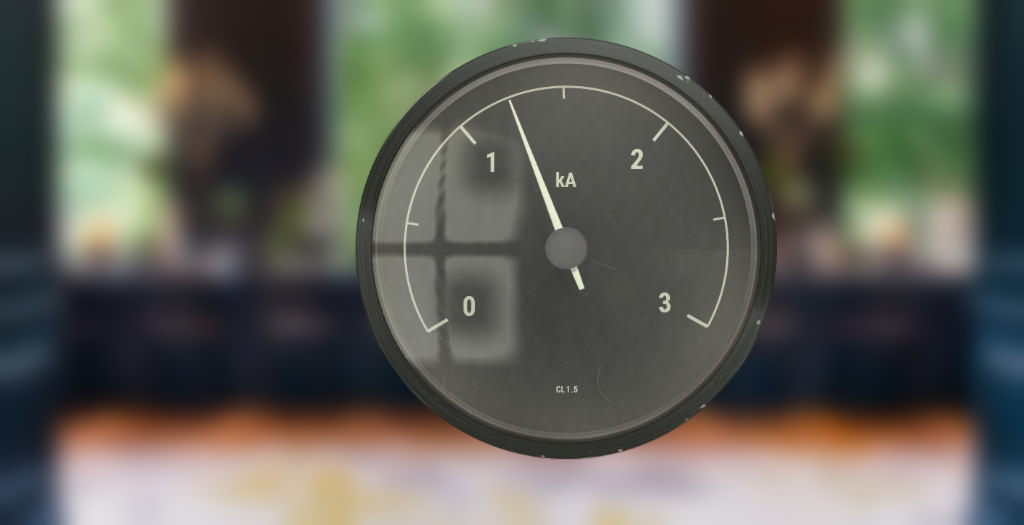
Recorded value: 1.25 kA
